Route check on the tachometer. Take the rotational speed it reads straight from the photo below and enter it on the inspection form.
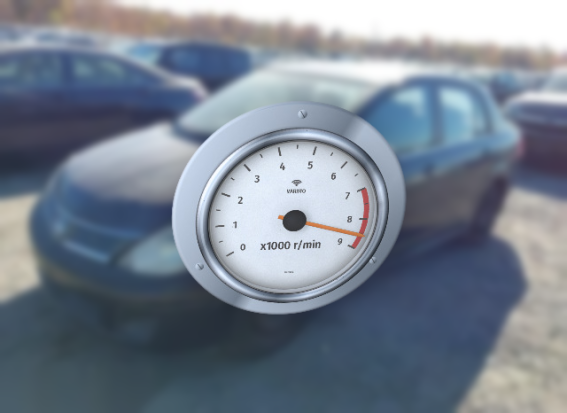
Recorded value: 8500 rpm
